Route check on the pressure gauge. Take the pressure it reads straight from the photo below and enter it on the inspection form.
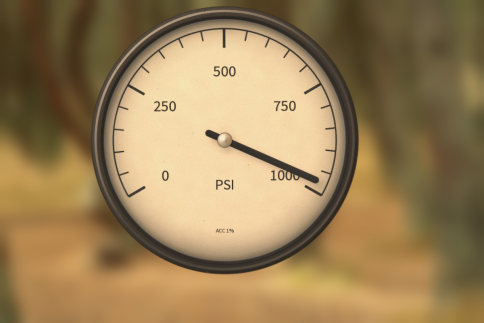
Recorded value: 975 psi
